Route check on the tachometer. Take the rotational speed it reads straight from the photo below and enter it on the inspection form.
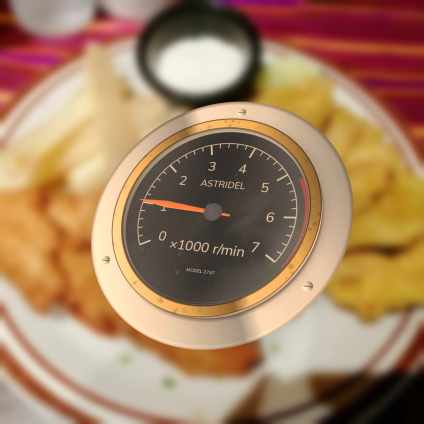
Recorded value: 1000 rpm
